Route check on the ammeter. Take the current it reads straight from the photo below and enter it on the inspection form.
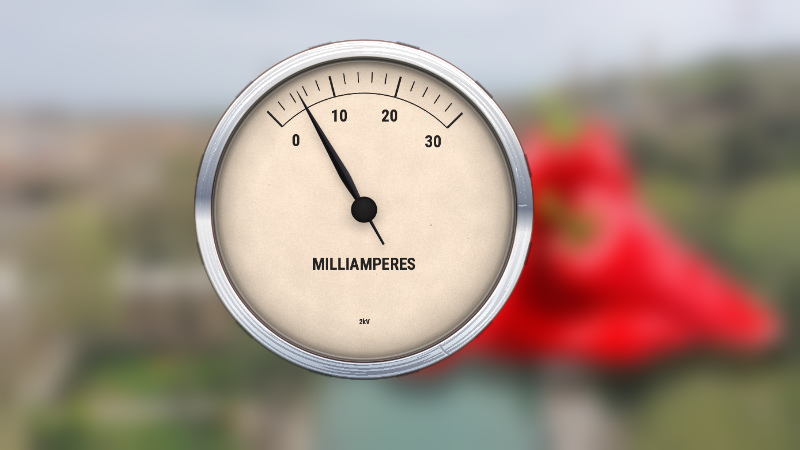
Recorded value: 5 mA
